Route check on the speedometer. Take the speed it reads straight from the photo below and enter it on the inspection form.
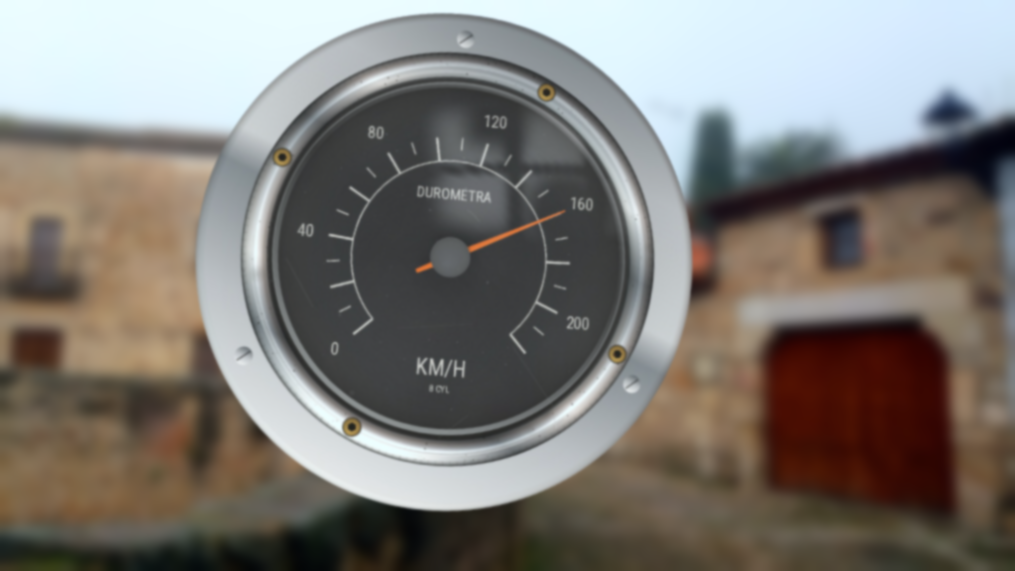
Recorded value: 160 km/h
